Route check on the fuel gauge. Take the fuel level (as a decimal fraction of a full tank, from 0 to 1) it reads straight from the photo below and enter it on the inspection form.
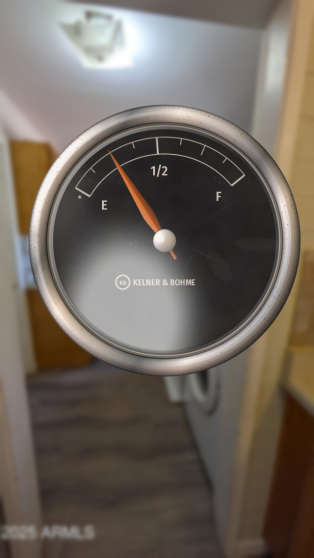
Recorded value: 0.25
